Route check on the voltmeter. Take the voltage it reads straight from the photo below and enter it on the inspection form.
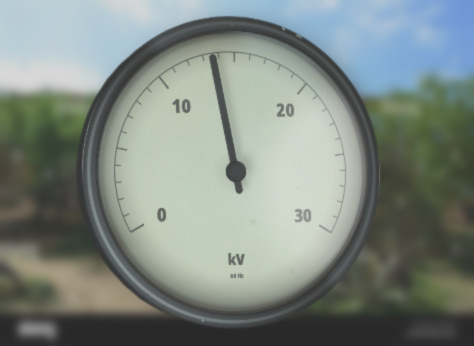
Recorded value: 13.5 kV
